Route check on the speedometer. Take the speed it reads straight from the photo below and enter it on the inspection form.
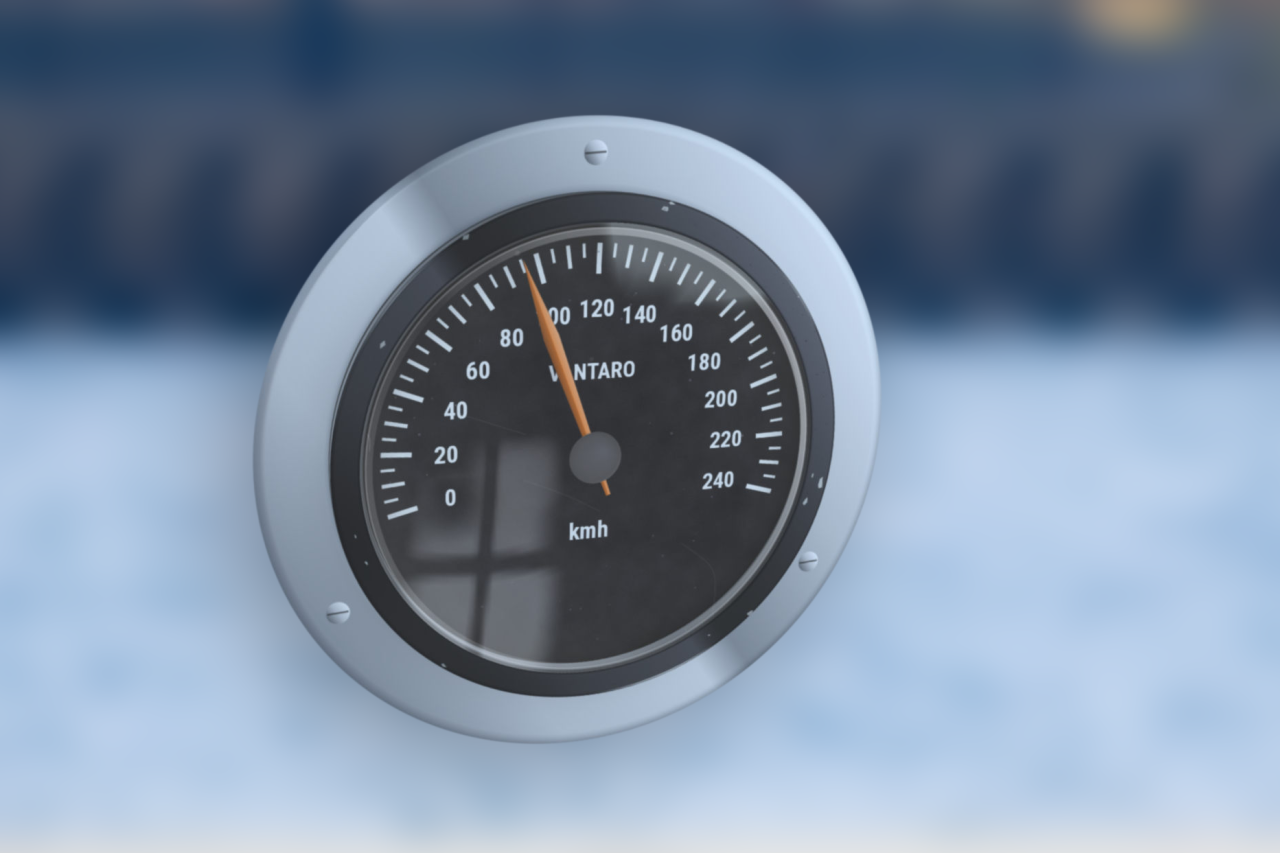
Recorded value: 95 km/h
